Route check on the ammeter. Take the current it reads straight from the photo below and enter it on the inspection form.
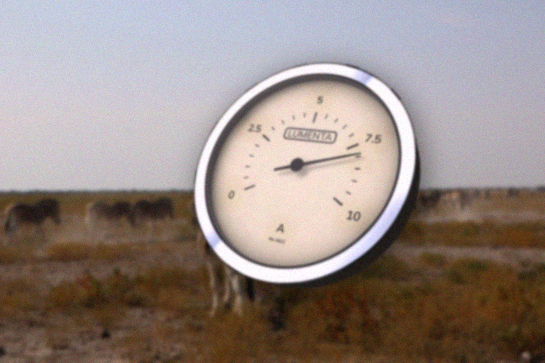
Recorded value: 8 A
